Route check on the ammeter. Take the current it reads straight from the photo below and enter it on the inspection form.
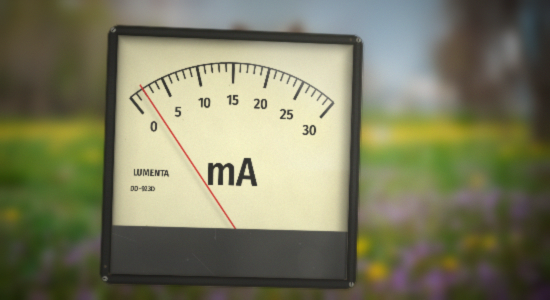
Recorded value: 2 mA
